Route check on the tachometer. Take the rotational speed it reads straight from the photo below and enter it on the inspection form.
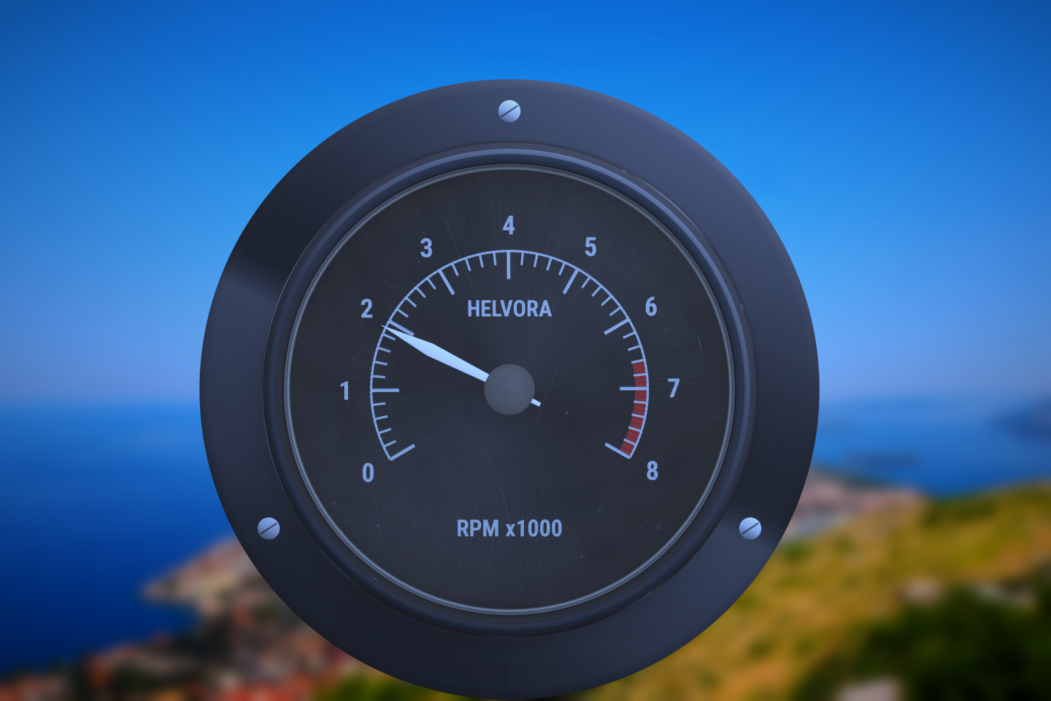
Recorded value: 1900 rpm
